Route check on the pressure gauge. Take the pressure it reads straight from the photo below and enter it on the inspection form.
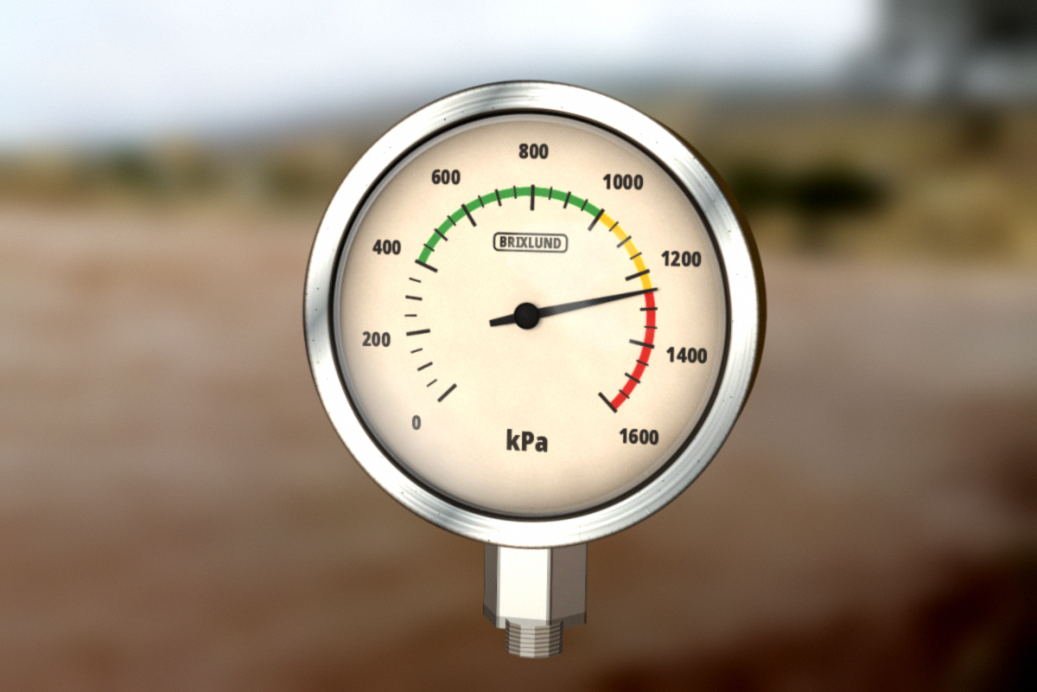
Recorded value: 1250 kPa
